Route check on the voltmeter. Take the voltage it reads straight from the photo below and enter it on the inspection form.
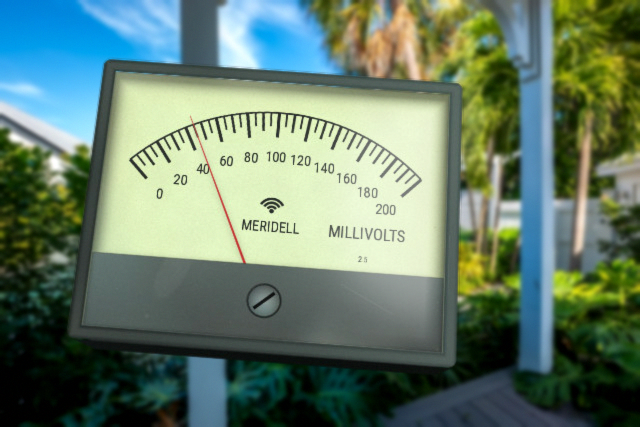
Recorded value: 45 mV
